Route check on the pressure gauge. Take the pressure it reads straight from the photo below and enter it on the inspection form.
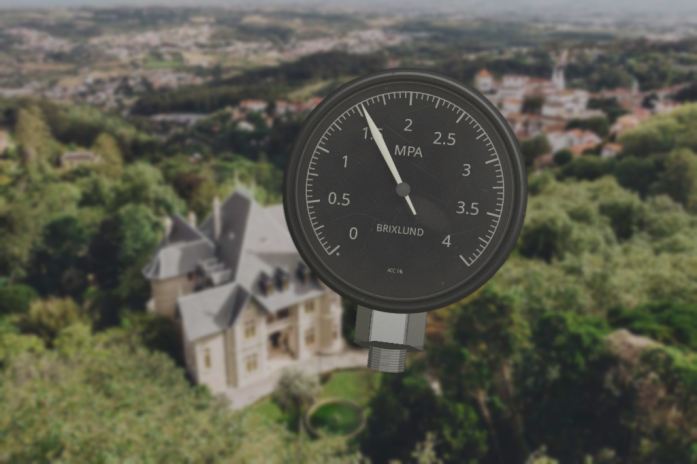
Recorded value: 1.55 MPa
